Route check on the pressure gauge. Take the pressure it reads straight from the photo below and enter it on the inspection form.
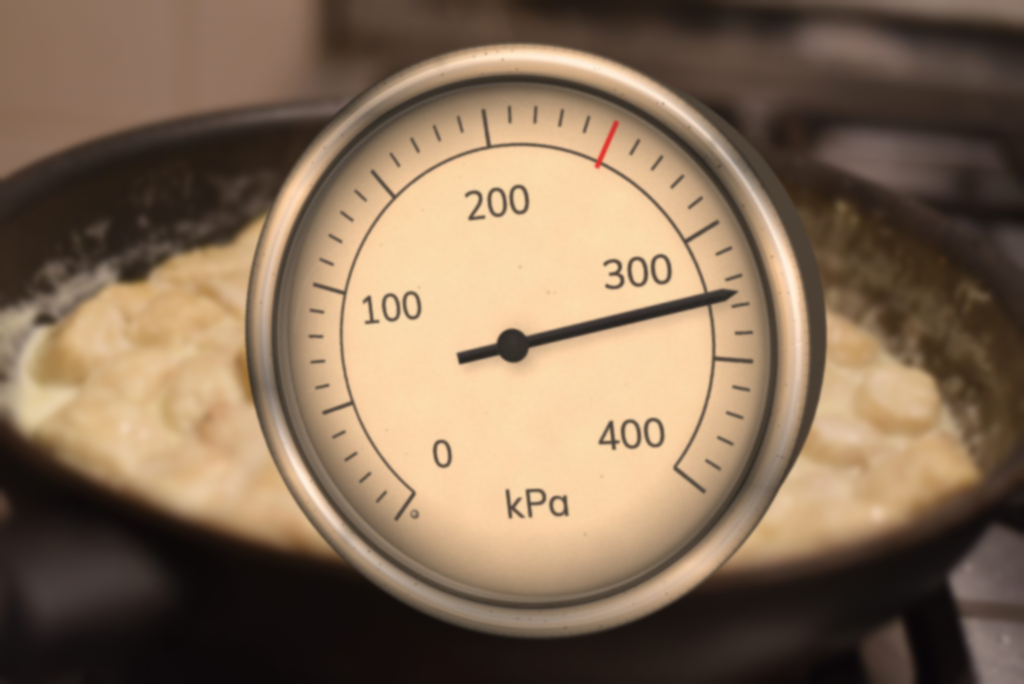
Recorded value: 325 kPa
